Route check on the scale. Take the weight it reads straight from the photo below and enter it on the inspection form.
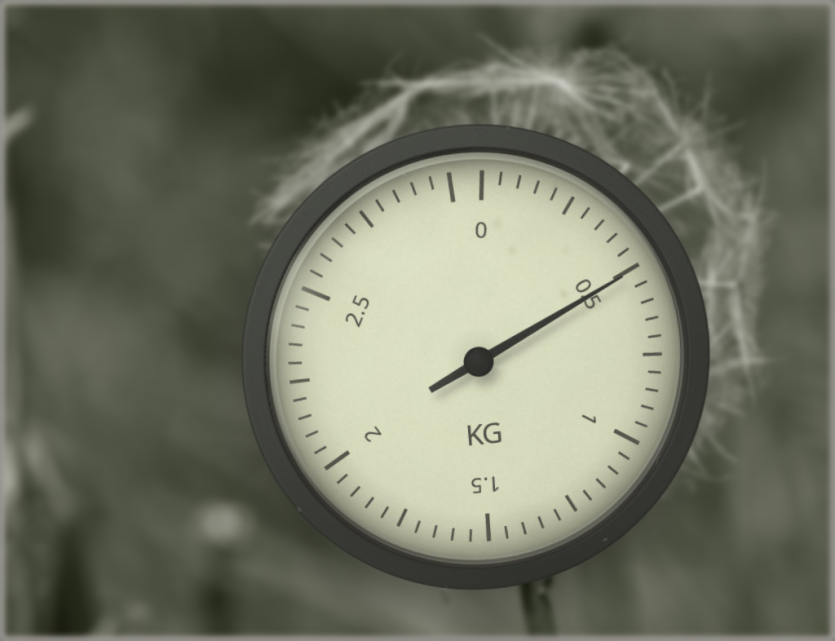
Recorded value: 0.5 kg
